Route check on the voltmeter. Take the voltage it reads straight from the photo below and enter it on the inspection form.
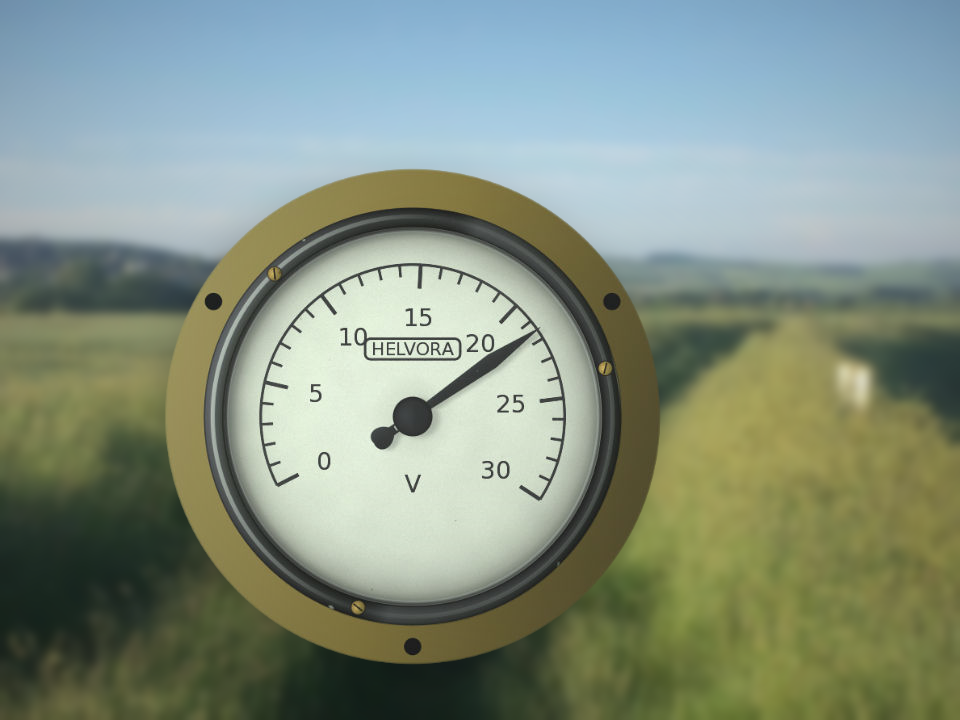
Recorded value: 21.5 V
